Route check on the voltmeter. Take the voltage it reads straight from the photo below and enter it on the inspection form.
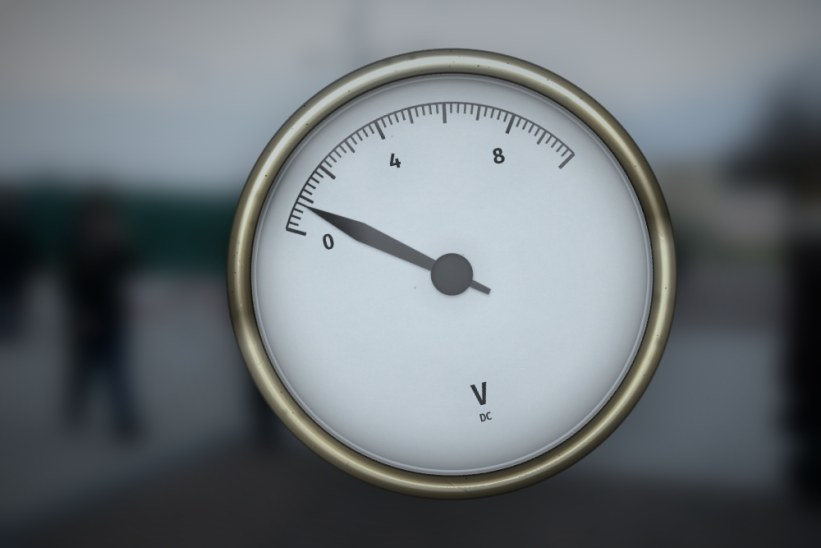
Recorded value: 0.8 V
